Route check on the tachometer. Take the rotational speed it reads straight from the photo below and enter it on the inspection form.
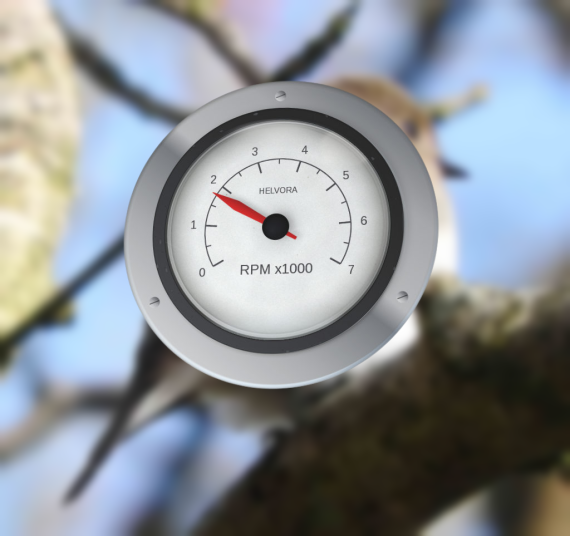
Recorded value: 1750 rpm
